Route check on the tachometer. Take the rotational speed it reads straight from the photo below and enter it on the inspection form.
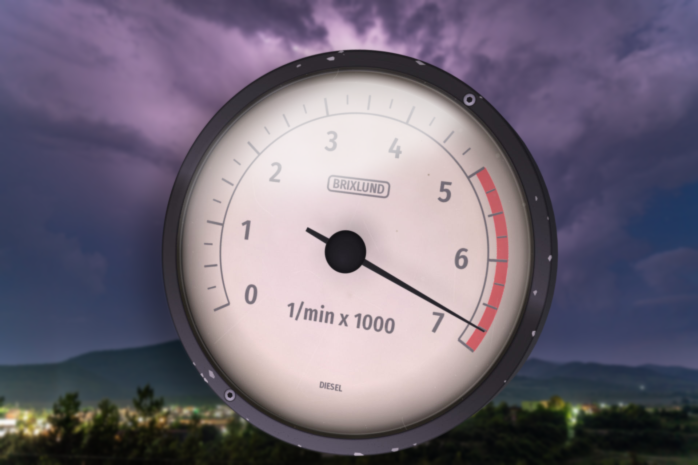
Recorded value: 6750 rpm
